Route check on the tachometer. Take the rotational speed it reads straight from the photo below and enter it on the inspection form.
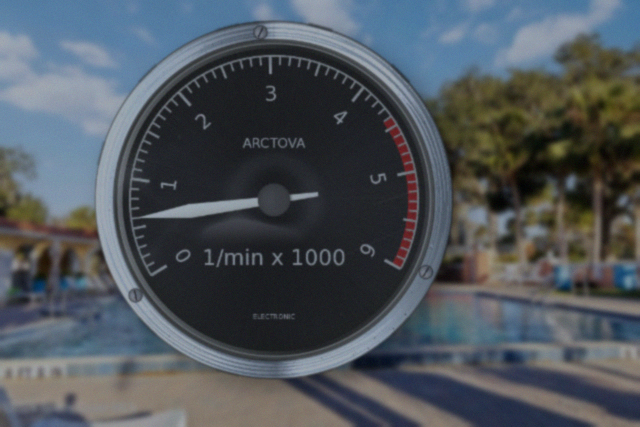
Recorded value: 600 rpm
